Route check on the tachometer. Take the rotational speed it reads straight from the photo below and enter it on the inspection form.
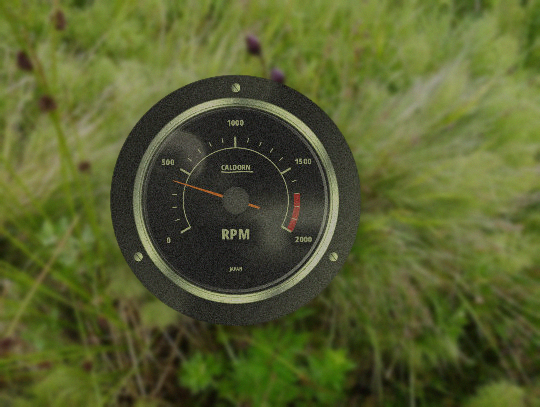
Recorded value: 400 rpm
